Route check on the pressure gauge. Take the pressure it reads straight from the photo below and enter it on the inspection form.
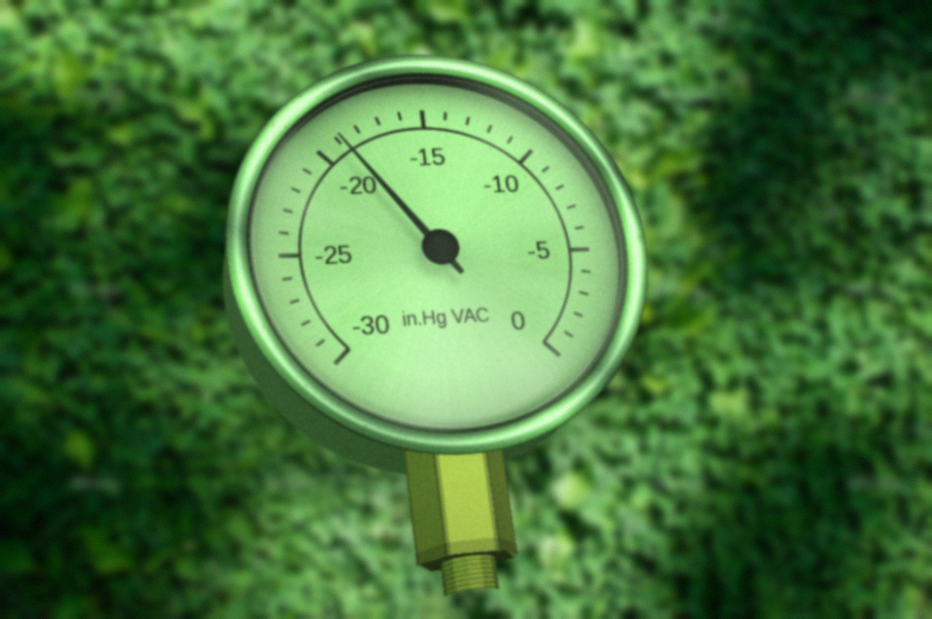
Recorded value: -19 inHg
